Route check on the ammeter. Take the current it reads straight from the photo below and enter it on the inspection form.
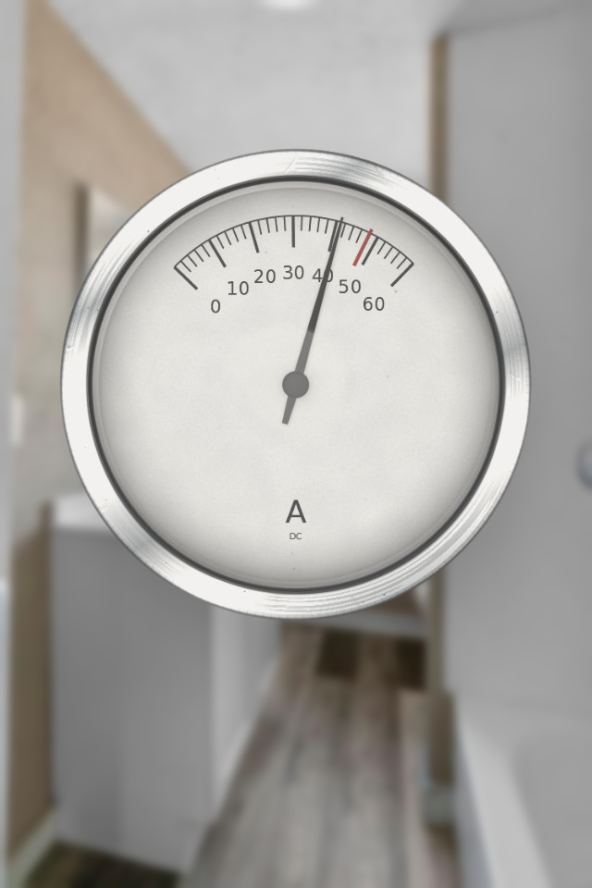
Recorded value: 41 A
